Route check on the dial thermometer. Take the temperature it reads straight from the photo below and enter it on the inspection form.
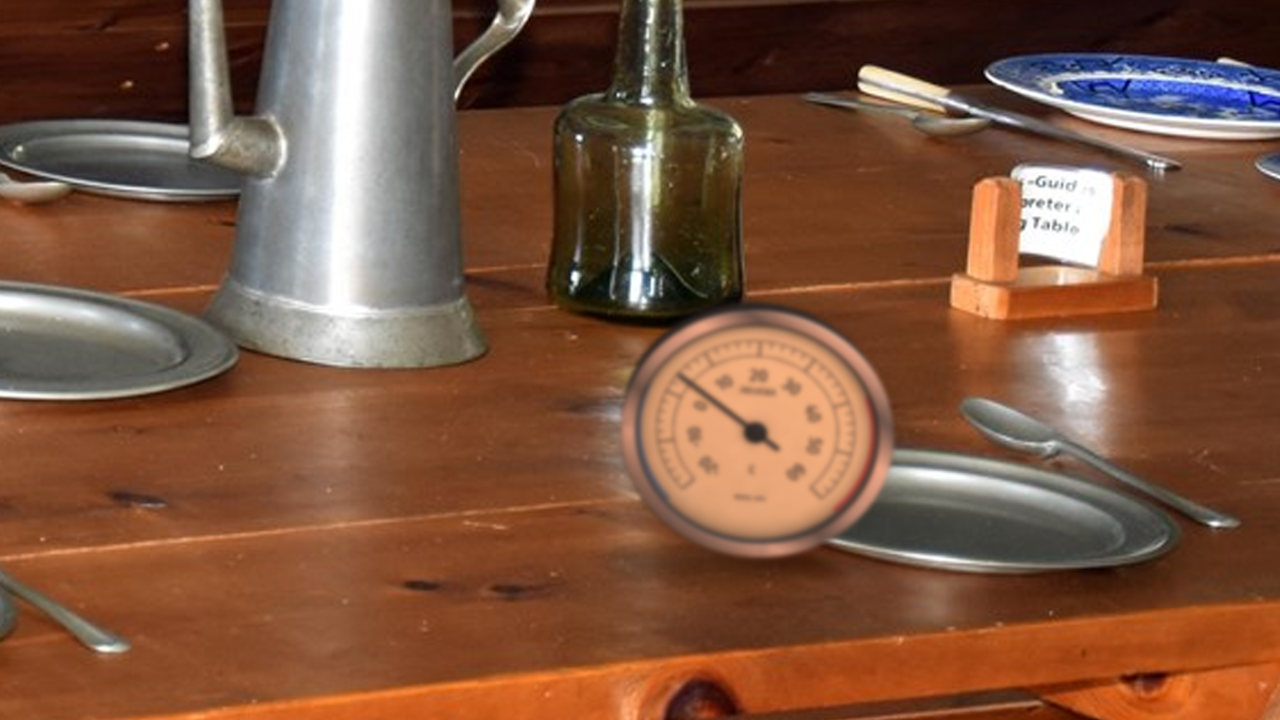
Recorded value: 4 °C
